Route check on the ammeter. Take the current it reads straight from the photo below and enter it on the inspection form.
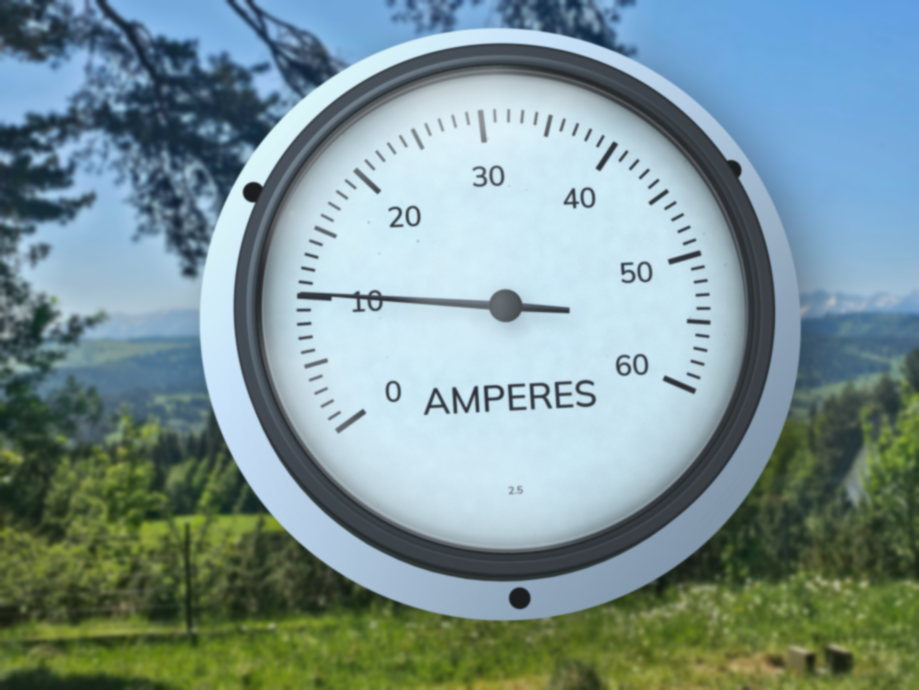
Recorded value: 10 A
